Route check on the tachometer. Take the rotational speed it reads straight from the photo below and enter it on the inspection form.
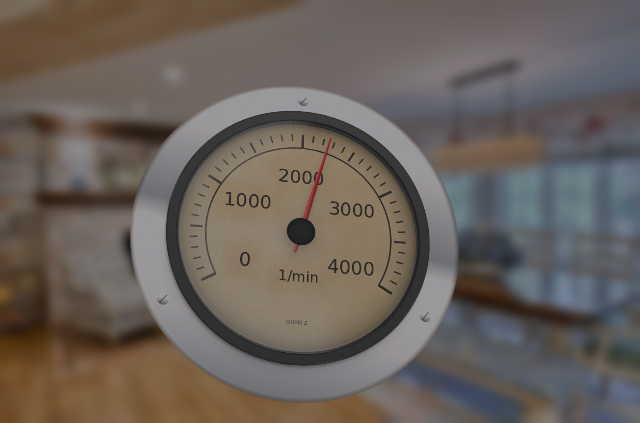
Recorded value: 2250 rpm
